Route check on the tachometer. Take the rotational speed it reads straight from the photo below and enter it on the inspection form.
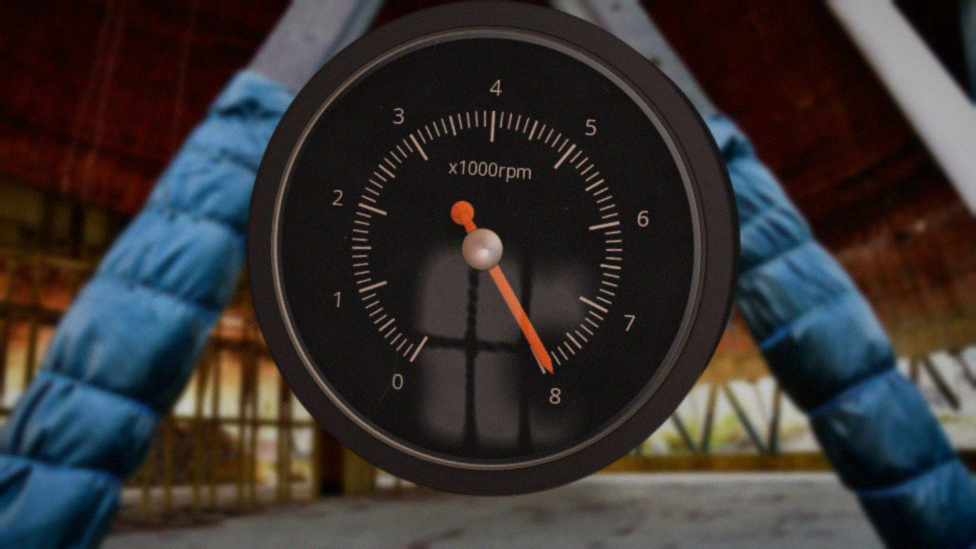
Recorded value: 7900 rpm
